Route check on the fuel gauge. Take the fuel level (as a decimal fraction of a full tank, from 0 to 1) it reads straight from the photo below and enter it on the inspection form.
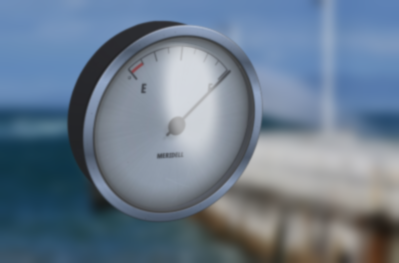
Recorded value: 1
